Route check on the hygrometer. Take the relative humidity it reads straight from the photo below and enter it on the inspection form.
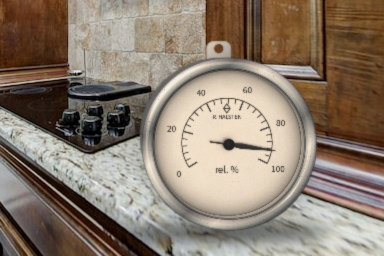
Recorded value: 92 %
